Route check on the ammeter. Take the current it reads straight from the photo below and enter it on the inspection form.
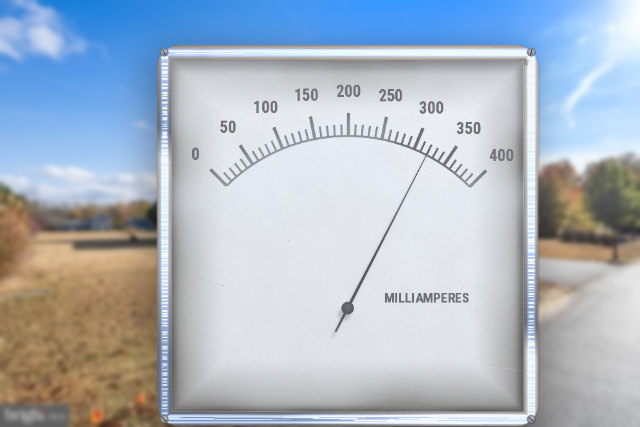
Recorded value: 320 mA
